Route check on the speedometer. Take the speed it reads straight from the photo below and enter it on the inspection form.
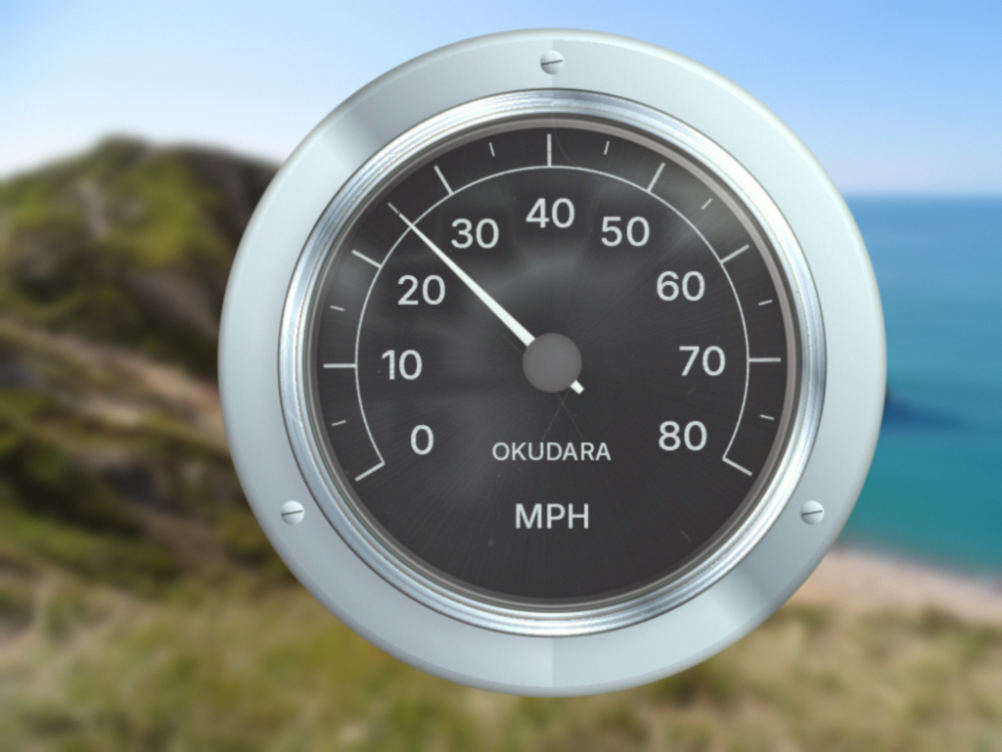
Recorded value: 25 mph
